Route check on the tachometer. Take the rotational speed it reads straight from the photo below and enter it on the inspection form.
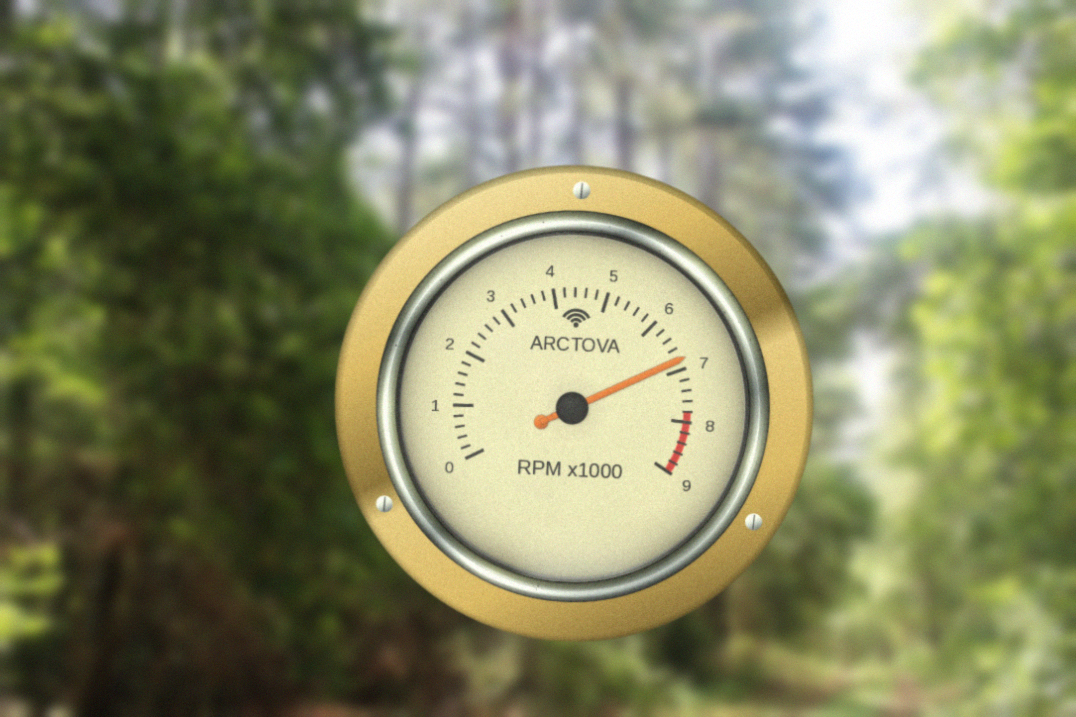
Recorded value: 6800 rpm
